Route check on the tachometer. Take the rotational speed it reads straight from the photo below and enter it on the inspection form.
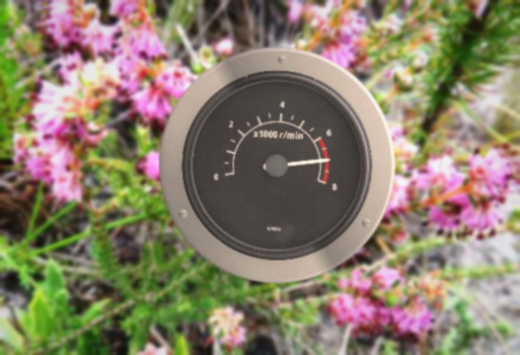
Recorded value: 7000 rpm
